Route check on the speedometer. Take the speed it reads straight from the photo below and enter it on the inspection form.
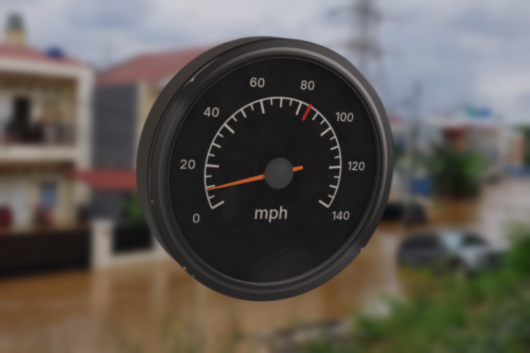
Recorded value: 10 mph
